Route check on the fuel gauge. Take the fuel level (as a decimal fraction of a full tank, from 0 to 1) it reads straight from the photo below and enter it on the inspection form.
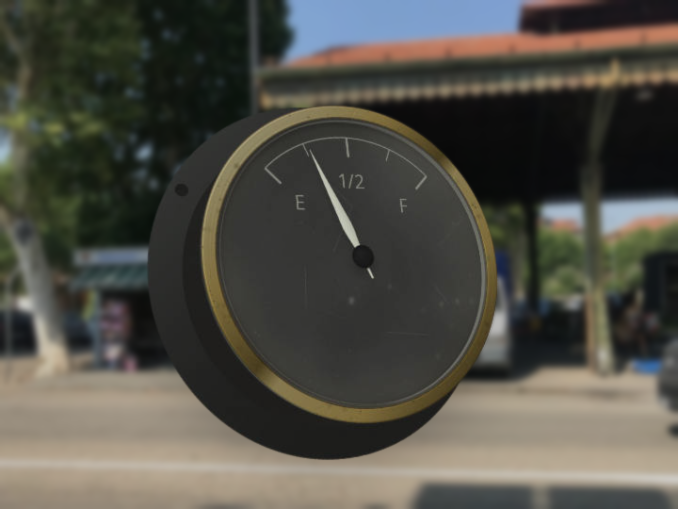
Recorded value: 0.25
